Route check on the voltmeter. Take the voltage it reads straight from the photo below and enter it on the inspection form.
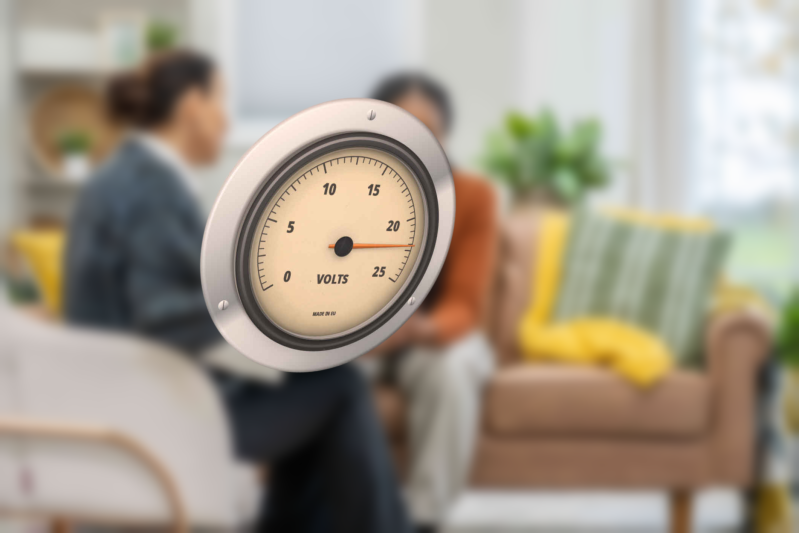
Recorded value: 22 V
